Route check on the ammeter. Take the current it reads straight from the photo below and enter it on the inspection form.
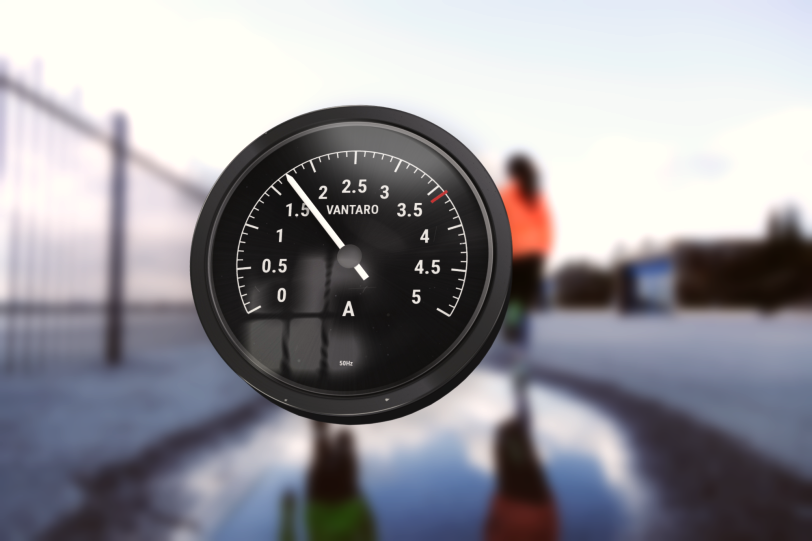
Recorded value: 1.7 A
